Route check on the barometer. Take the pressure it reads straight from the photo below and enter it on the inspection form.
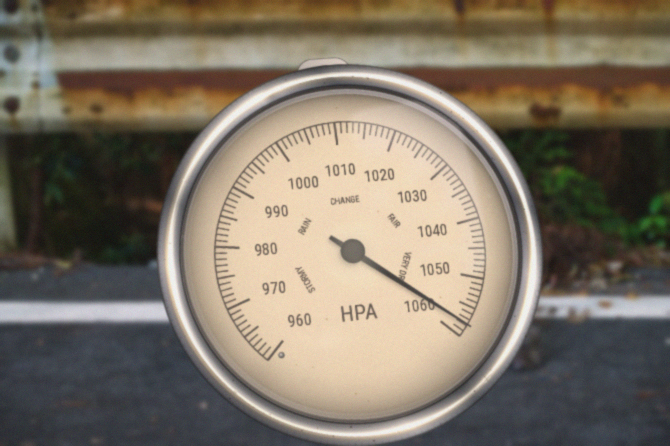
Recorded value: 1058 hPa
